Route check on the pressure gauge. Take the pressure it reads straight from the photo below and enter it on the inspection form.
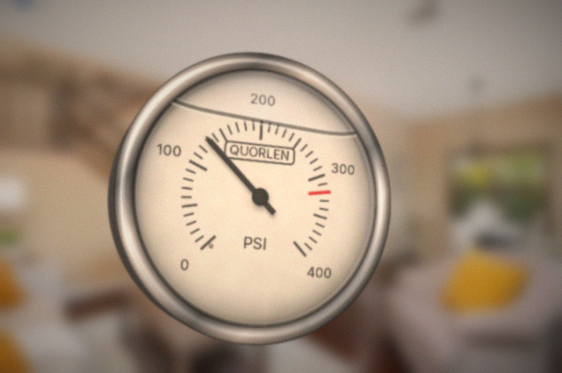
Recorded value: 130 psi
